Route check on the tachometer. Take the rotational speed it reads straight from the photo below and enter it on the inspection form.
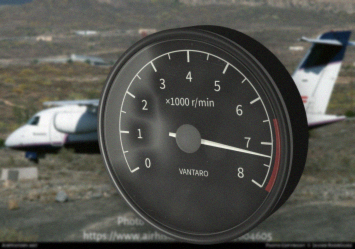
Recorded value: 7250 rpm
